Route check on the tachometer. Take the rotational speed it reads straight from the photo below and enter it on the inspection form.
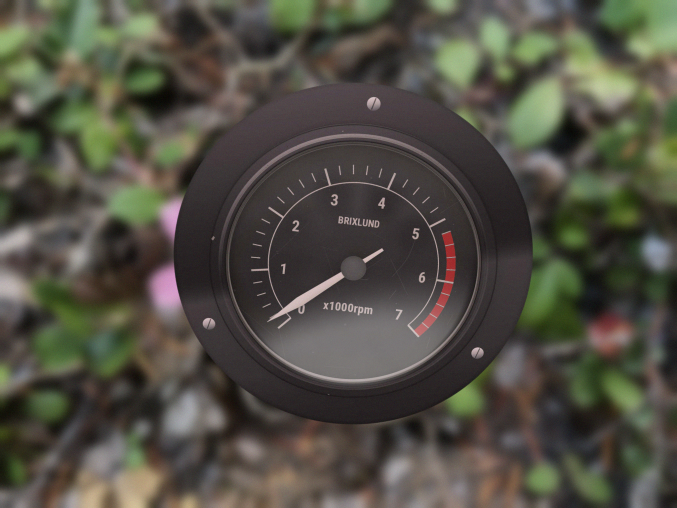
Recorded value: 200 rpm
